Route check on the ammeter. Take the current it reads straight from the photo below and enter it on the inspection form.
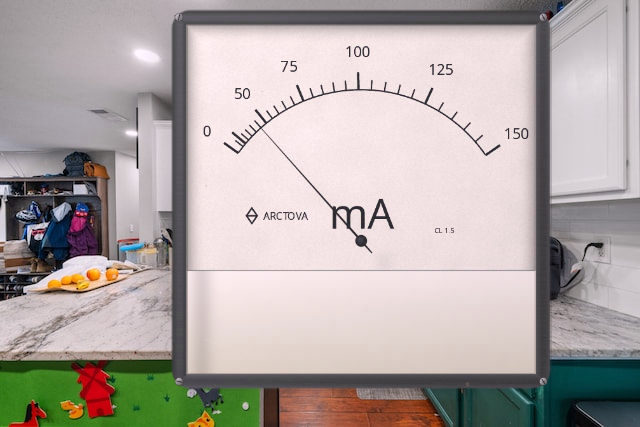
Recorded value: 45 mA
